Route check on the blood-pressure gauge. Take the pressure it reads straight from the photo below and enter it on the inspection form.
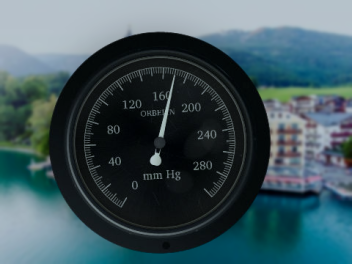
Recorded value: 170 mmHg
